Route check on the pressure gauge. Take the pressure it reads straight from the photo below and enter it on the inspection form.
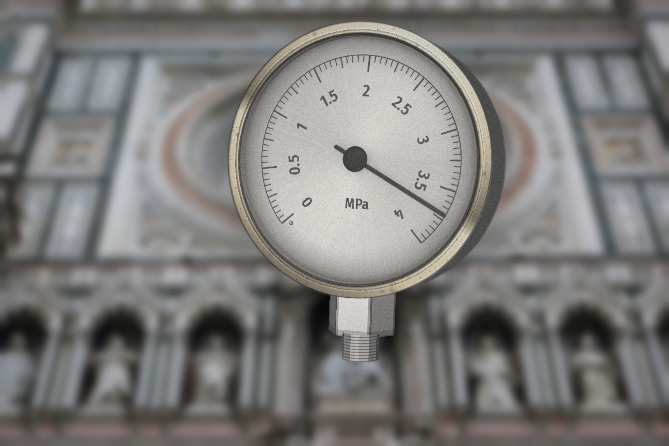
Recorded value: 3.7 MPa
